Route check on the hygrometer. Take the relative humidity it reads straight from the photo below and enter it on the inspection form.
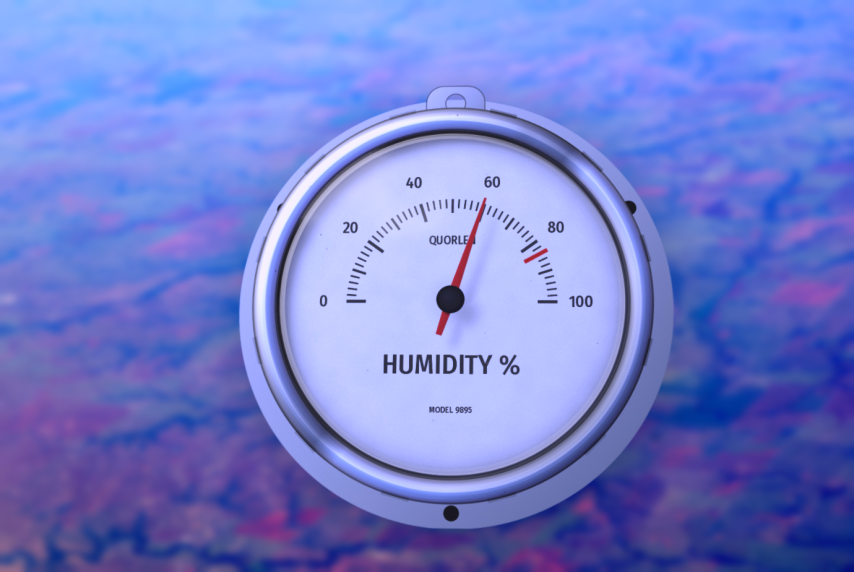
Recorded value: 60 %
